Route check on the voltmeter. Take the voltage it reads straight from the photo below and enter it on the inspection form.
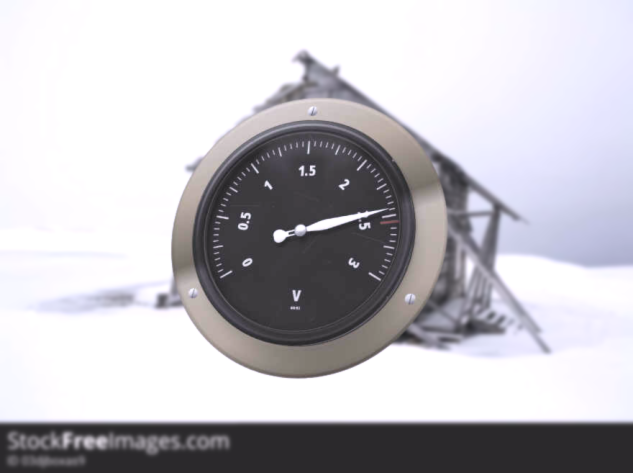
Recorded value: 2.45 V
